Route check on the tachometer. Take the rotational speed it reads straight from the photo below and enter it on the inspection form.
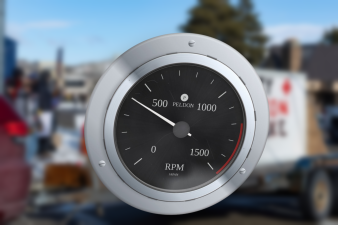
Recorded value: 400 rpm
